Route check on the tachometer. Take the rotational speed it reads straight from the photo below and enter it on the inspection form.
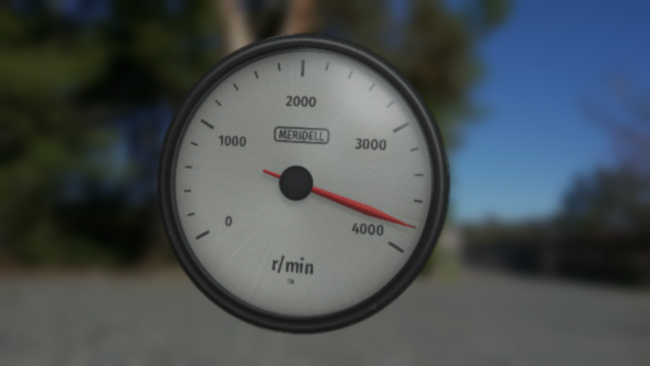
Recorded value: 3800 rpm
